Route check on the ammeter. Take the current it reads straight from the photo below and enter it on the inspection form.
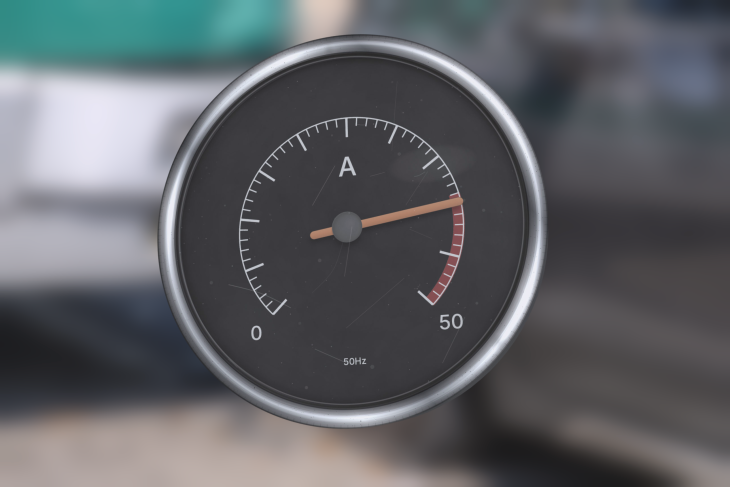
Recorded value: 40 A
